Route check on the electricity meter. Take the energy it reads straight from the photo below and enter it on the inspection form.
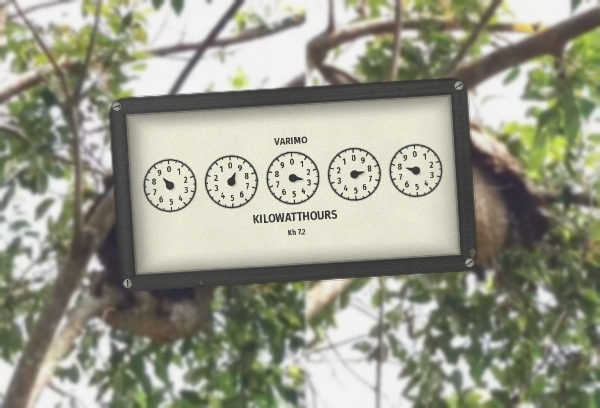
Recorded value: 89278 kWh
